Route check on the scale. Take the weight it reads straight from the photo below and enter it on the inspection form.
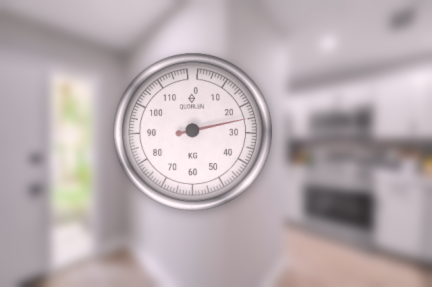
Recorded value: 25 kg
